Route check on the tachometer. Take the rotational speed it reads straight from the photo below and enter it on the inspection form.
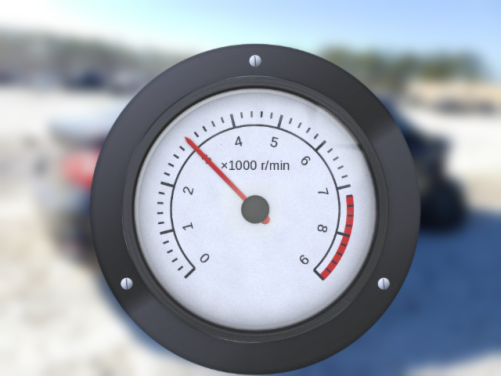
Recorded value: 3000 rpm
